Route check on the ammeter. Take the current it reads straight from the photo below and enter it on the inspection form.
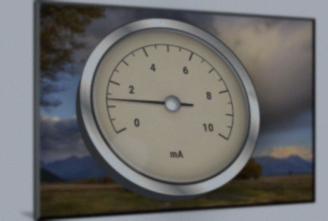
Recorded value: 1.25 mA
